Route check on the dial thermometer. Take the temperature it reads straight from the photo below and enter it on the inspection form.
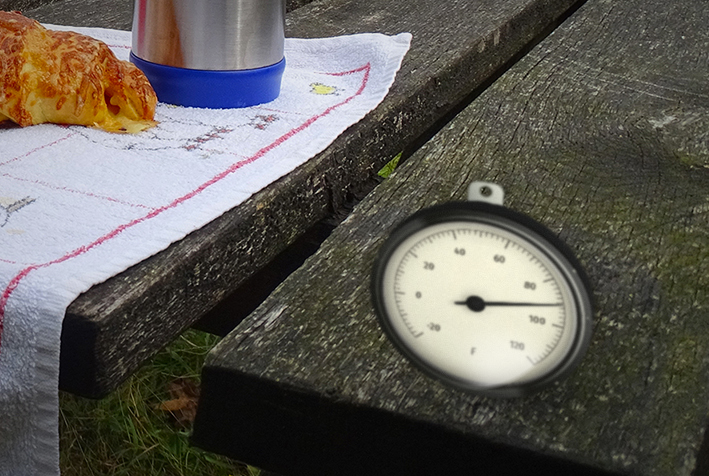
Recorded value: 90 °F
